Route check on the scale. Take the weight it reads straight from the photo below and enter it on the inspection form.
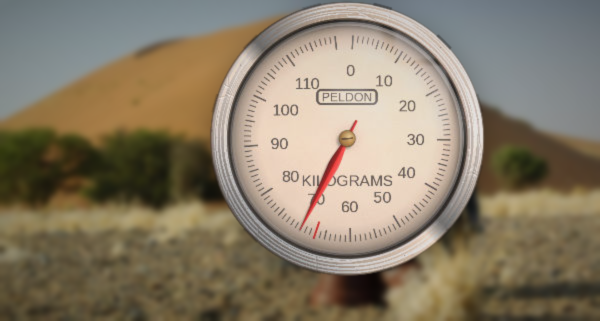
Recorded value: 70 kg
